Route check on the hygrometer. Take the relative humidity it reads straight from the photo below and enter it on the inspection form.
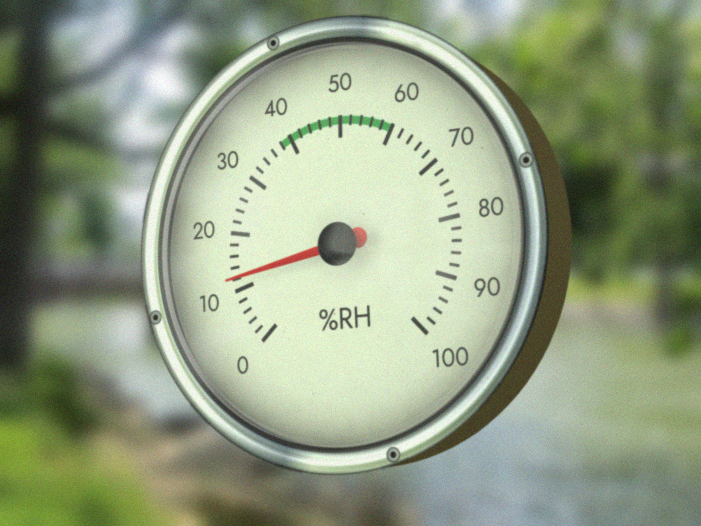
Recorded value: 12 %
